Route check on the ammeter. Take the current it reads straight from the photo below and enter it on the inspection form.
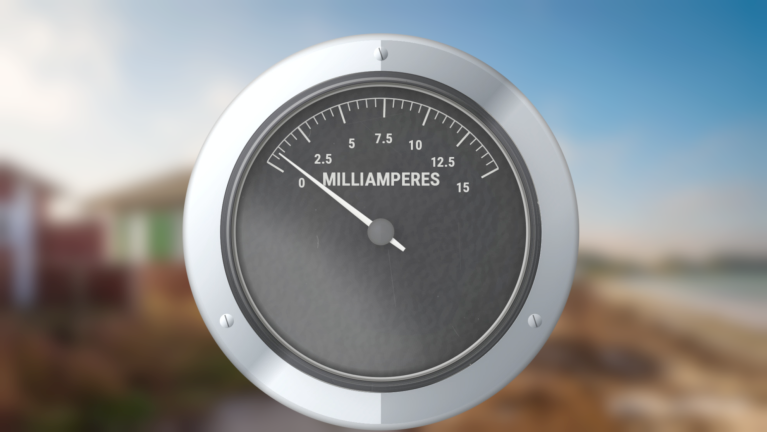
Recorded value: 0.75 mA
